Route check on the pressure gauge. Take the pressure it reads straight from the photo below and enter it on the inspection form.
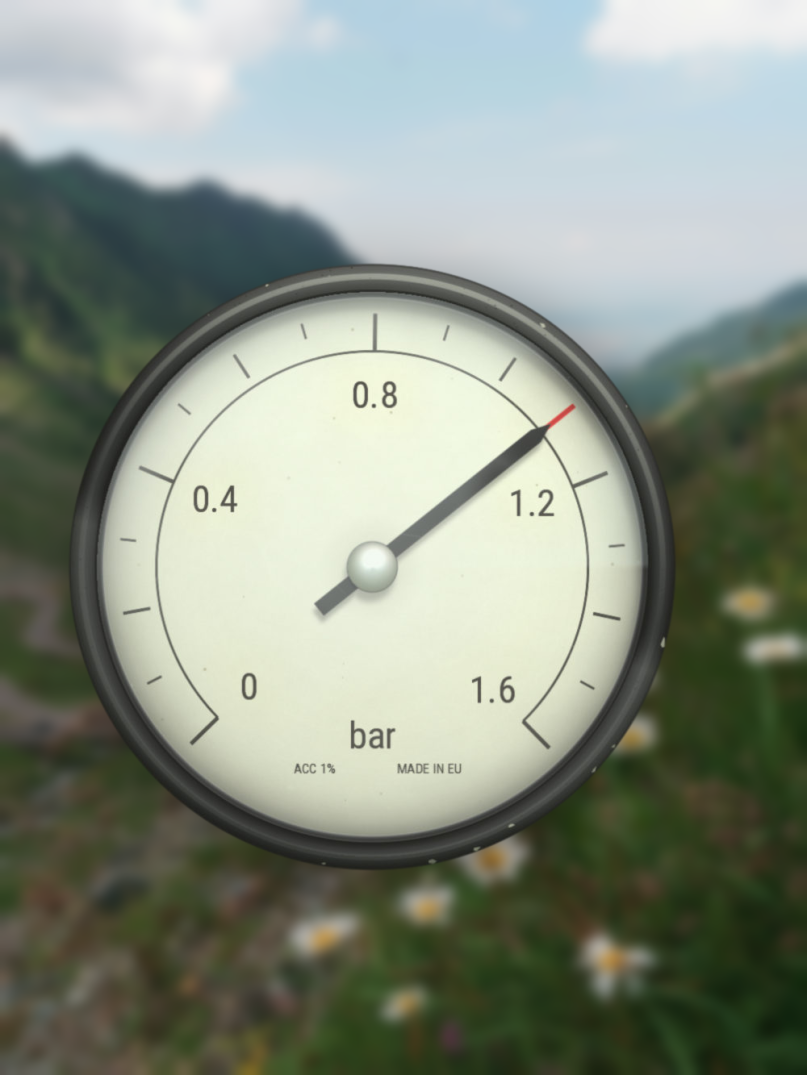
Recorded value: 1.1 bar
